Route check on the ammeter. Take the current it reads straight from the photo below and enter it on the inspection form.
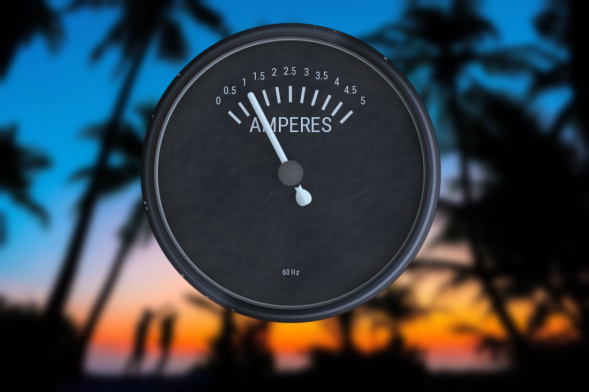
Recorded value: 1 A
